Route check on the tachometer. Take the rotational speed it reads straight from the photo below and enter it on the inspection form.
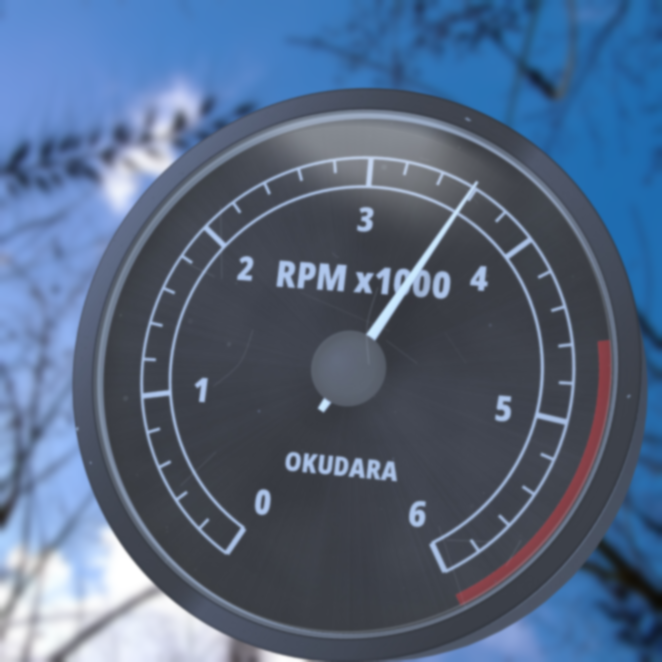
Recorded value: 3600 rpm
